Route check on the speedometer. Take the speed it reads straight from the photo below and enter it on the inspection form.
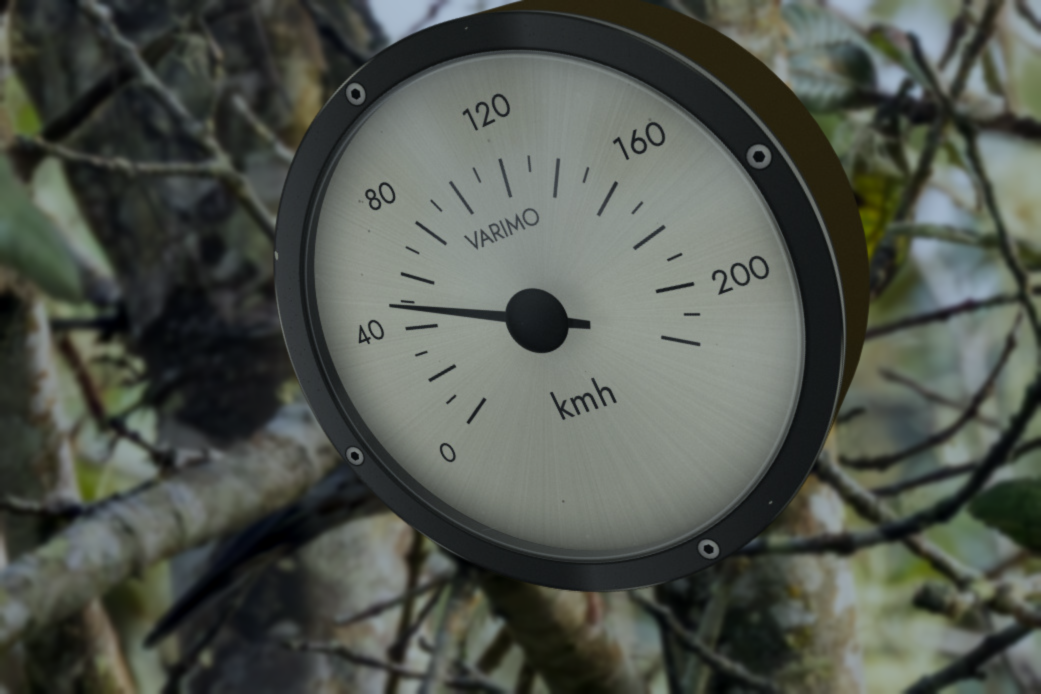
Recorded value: 50 km/h
